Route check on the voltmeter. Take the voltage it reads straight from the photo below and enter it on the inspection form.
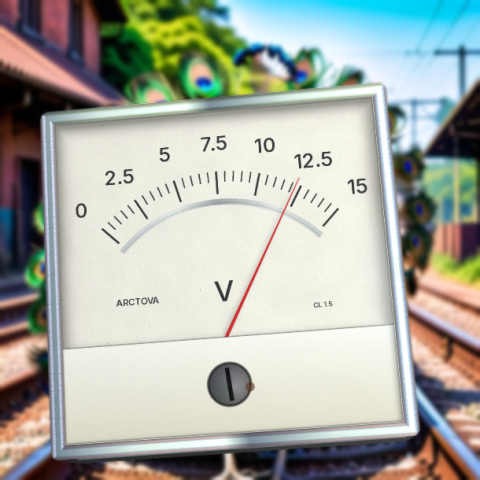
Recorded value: 12.25 V
